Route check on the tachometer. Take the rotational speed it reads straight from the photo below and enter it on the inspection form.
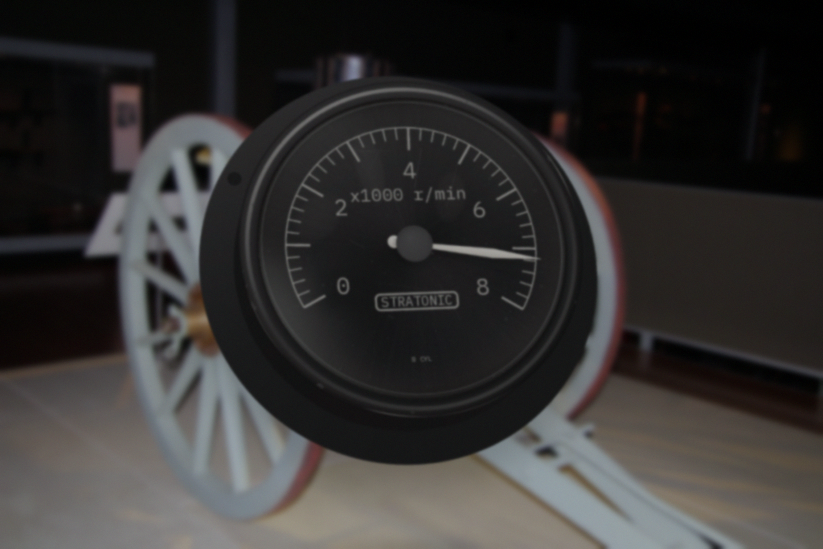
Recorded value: 7200 rpm
